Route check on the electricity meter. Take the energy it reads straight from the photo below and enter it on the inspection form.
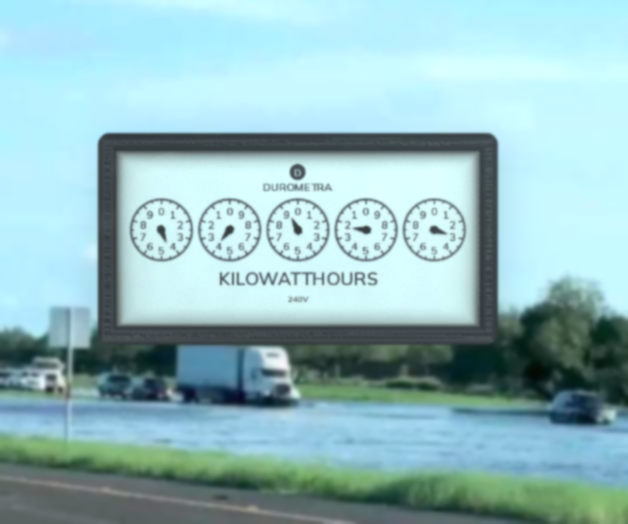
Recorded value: 43923 kWh
